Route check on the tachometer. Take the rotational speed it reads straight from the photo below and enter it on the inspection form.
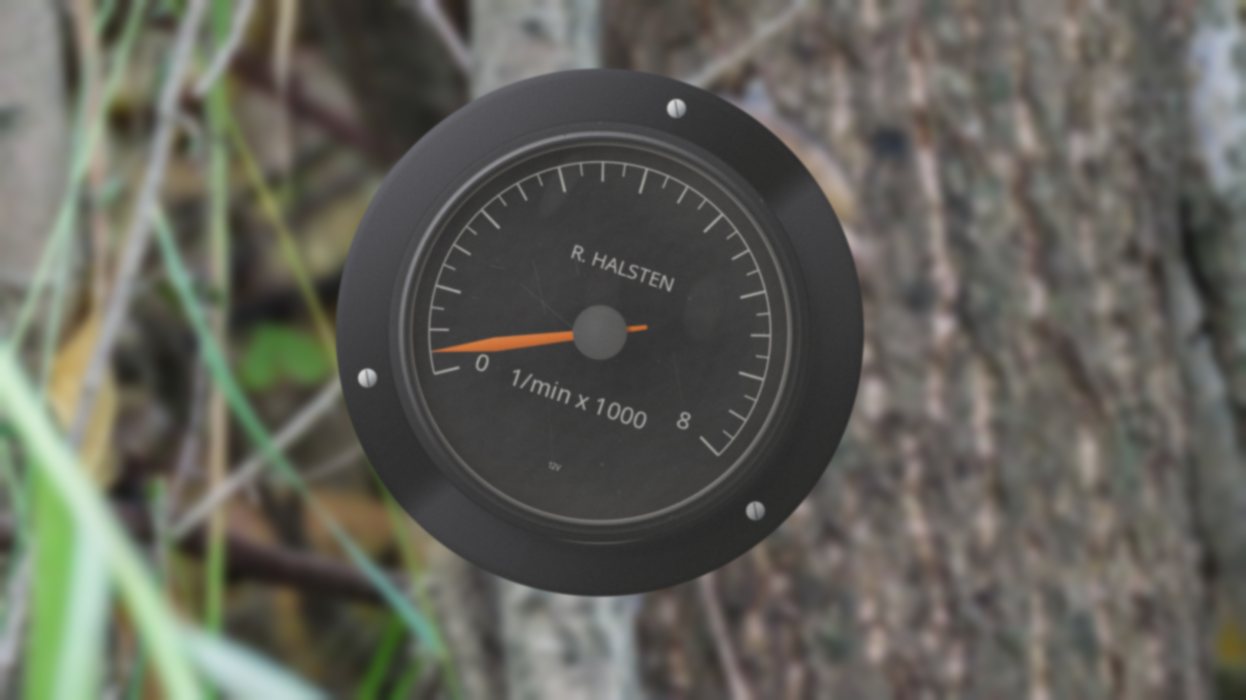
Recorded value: 250 rpm
